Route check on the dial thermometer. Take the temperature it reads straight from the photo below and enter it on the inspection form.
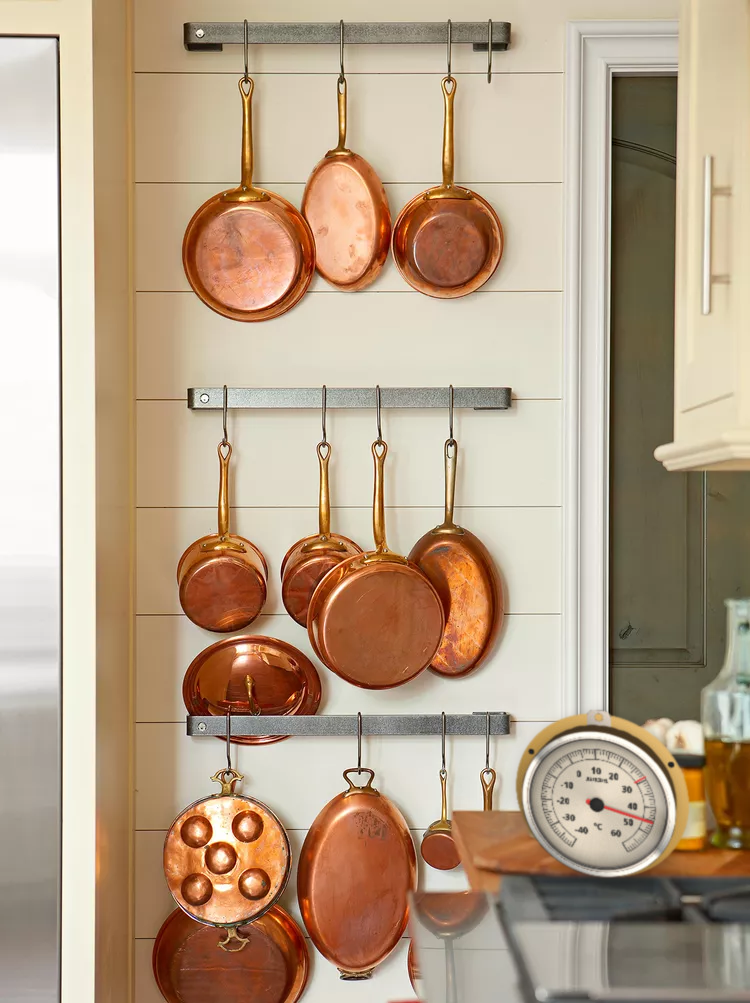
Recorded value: 45 °C
